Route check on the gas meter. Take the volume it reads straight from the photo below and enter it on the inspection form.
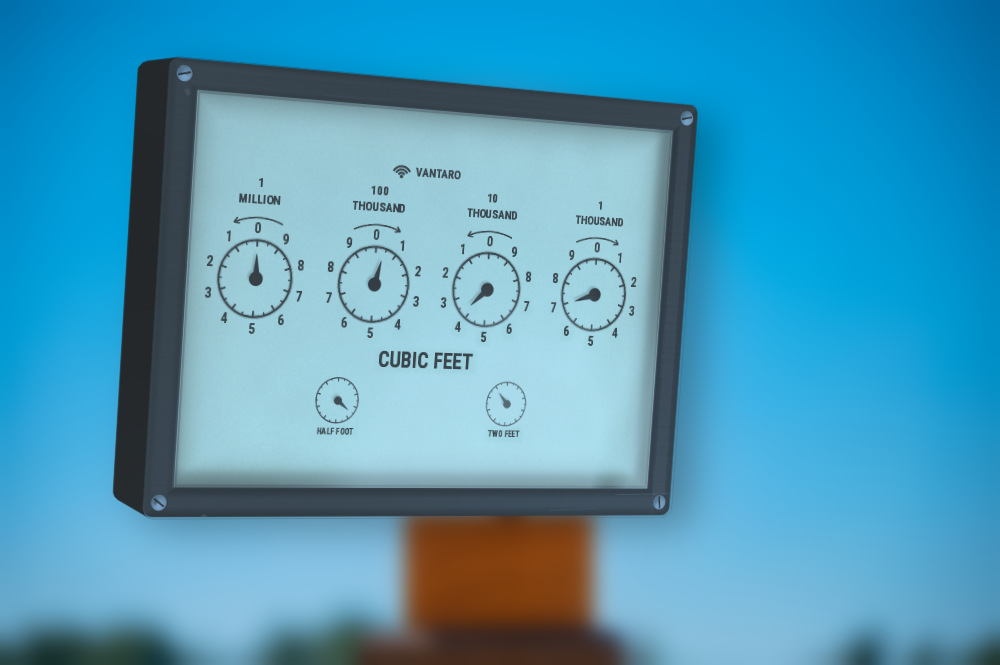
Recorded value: 3700 ft³
